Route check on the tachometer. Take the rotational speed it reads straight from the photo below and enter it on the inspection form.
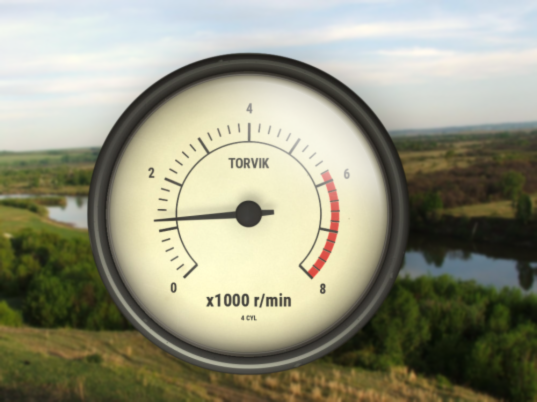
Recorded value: 1200 rpm
